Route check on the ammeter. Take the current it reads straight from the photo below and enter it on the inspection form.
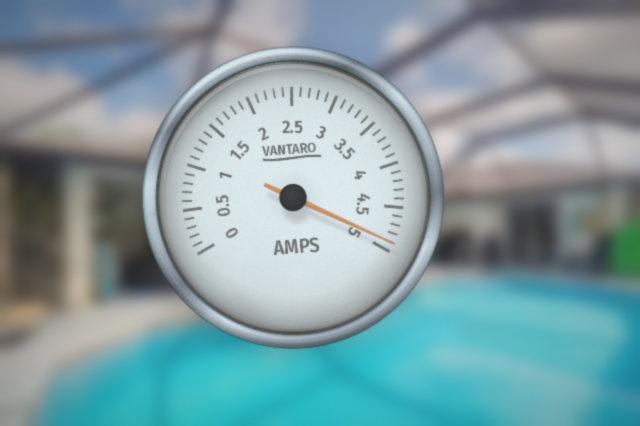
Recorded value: 4.9 A
